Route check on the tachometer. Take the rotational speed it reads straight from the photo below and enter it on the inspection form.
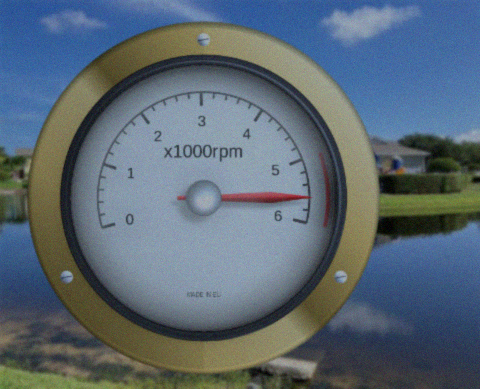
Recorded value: 5600 rpm
